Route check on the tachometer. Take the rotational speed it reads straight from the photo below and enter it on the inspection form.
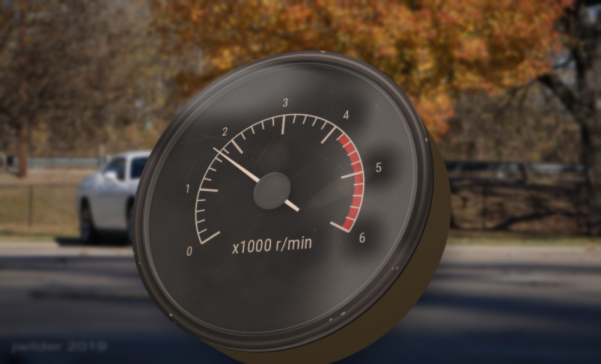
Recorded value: 1700 rpm
